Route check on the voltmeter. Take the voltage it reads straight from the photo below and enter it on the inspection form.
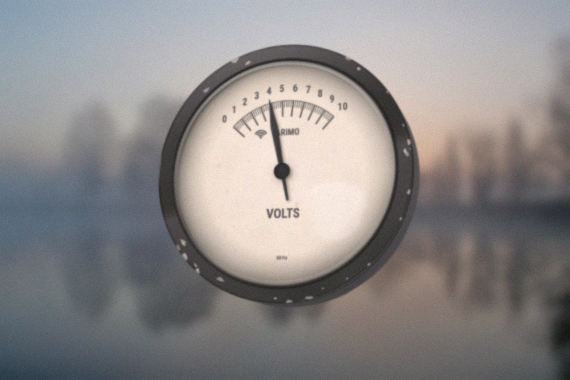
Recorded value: 4 V
